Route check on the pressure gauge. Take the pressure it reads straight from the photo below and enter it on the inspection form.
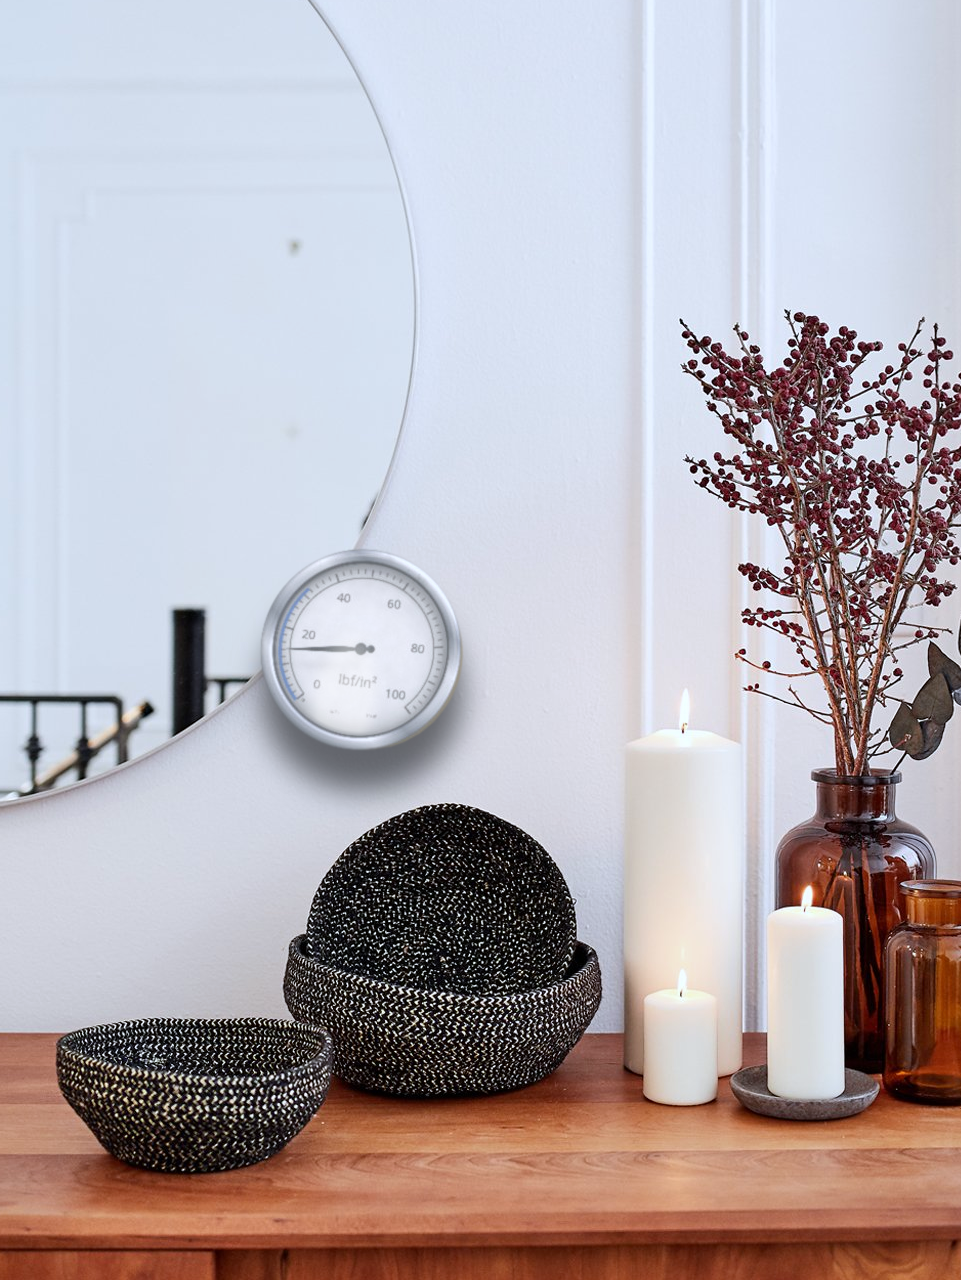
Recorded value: 14 psi
